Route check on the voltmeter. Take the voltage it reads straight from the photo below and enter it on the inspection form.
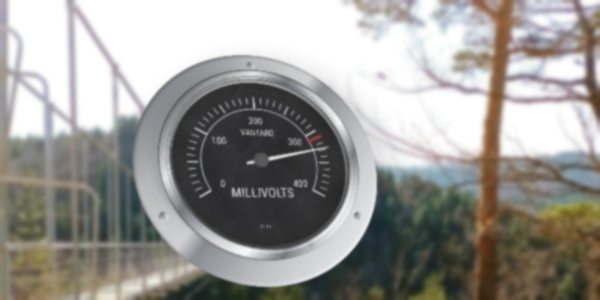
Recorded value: 330 mV
